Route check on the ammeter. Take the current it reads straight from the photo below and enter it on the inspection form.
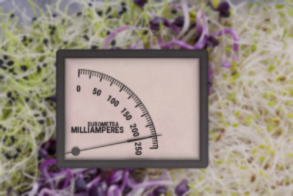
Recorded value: 225 mA
